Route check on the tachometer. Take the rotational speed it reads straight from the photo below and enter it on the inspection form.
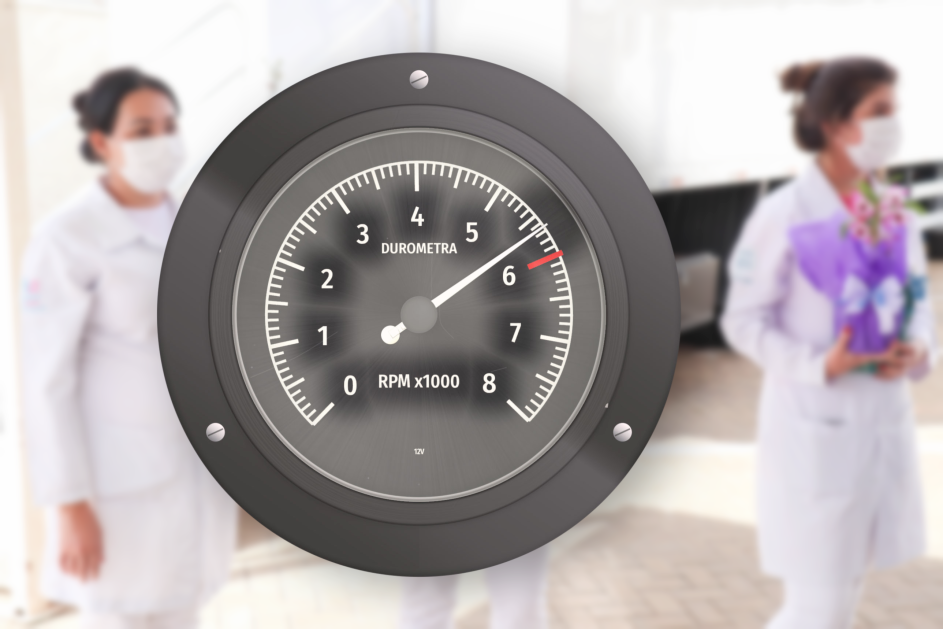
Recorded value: 5650 rpm
